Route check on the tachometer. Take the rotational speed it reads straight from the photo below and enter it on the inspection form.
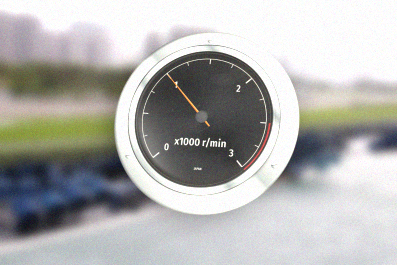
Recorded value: 1000 rpm
